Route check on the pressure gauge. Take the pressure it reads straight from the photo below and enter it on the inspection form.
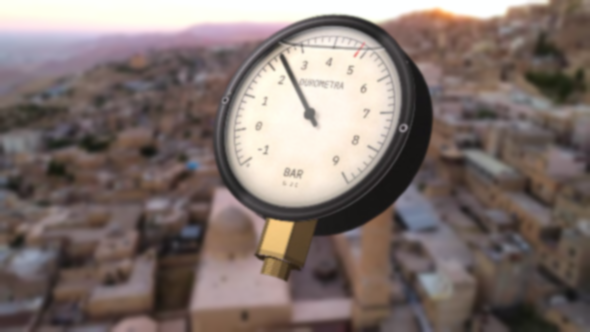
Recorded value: 2.4 bar
